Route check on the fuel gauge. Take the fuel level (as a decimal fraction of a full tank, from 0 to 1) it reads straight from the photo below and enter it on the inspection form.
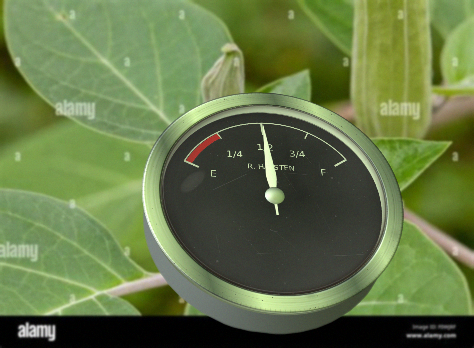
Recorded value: 0.5
